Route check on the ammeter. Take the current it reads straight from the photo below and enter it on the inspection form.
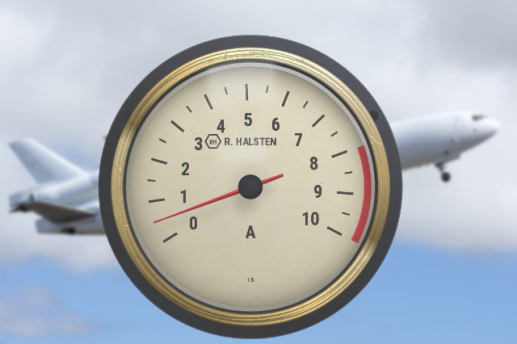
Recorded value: 0.5 A
